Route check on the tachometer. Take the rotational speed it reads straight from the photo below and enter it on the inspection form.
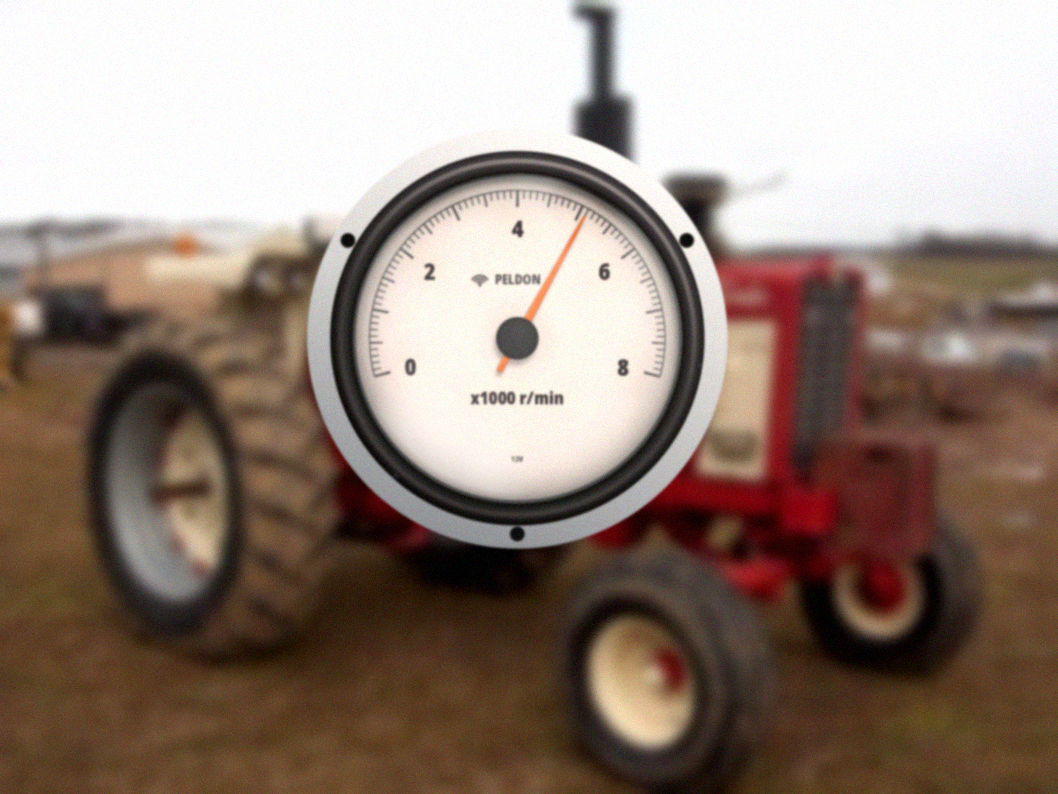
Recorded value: 5100 rpm
